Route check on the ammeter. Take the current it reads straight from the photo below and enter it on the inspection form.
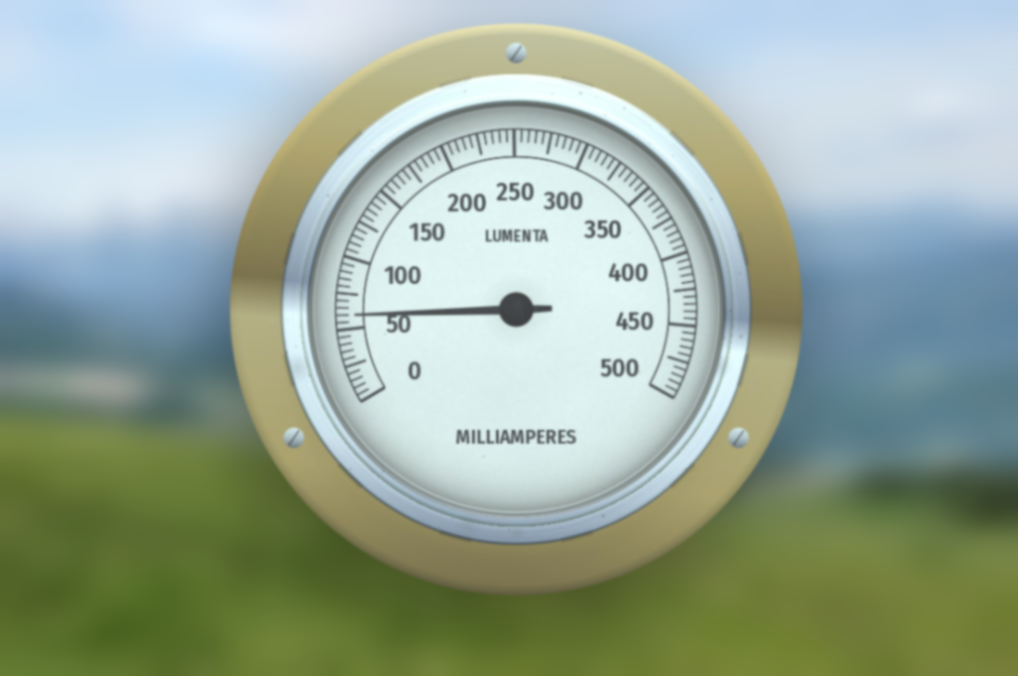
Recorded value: 60 mA
